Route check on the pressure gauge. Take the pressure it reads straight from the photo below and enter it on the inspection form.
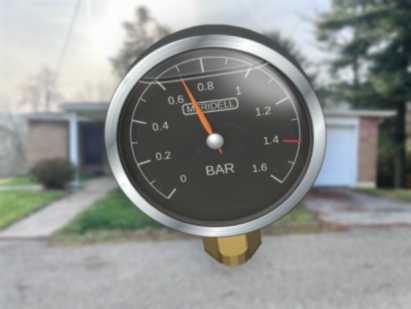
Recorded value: 0.7 bar
